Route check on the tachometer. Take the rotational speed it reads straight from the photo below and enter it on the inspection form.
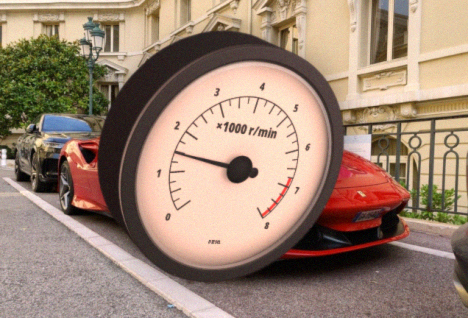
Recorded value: 1500 rpm
